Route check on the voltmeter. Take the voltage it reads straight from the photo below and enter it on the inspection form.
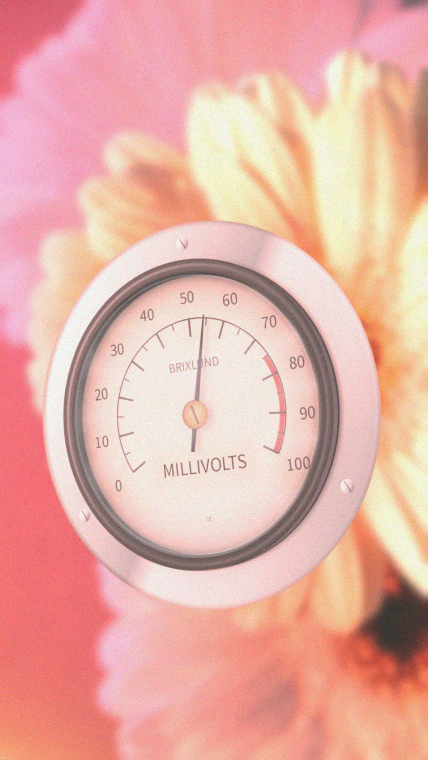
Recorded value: 55 mV
